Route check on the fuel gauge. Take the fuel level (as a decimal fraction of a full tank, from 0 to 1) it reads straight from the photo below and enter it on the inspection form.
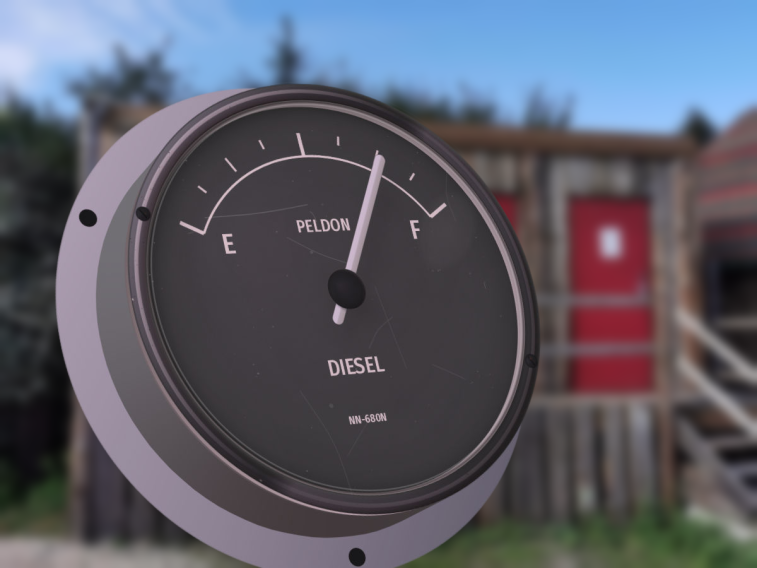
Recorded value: 0.75
